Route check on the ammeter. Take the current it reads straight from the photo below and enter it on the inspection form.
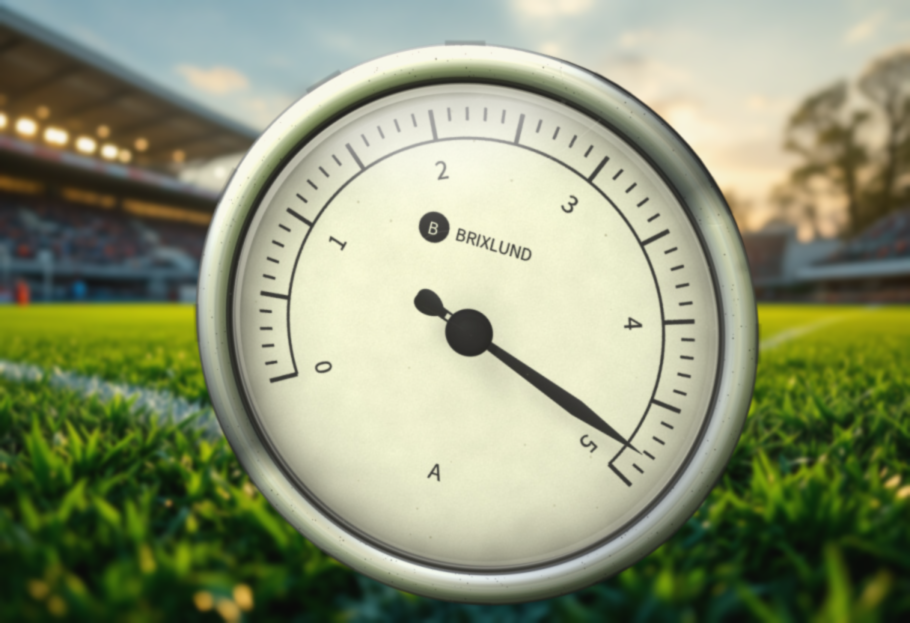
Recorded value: 4.8 A
